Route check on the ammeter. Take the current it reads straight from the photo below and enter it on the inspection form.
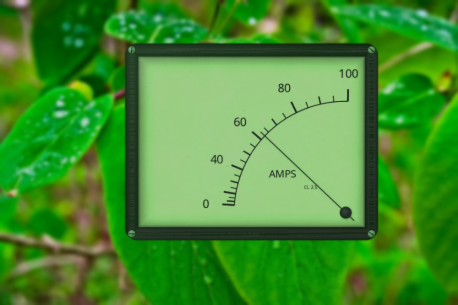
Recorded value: 62.5 A
